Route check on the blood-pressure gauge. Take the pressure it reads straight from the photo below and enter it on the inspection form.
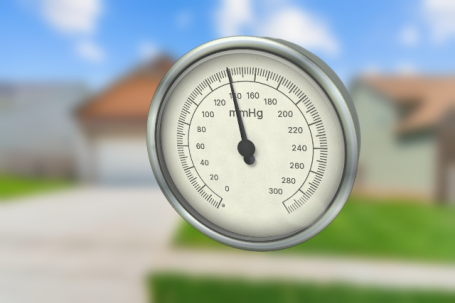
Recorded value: 140 mmHg
